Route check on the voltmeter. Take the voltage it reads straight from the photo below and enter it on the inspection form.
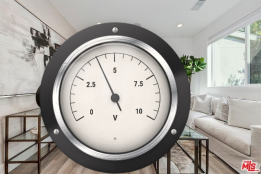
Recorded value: 4 V
